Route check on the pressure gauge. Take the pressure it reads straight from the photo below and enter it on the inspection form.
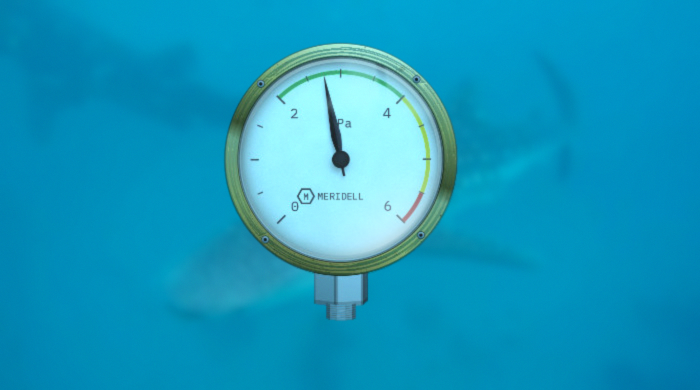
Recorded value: 2.75 MPa
